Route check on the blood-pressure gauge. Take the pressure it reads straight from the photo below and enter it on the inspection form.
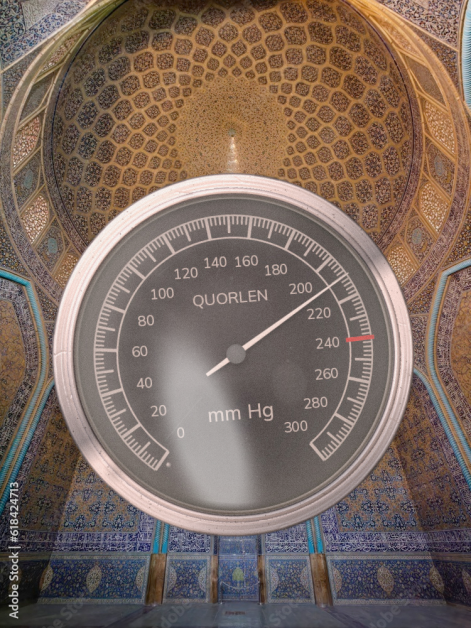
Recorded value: 210 mmHg
